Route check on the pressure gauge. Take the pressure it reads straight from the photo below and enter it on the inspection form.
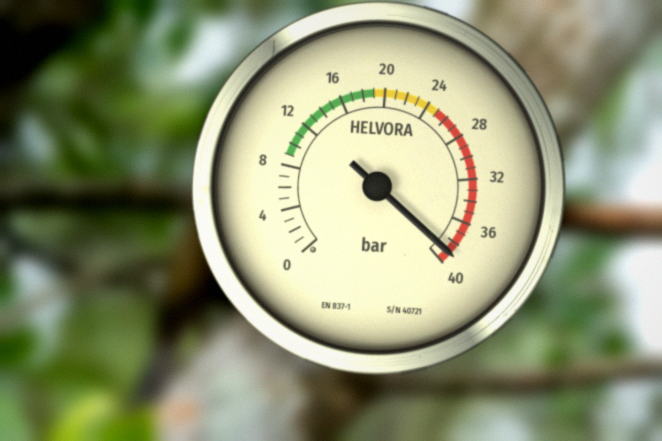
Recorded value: 39 bar
